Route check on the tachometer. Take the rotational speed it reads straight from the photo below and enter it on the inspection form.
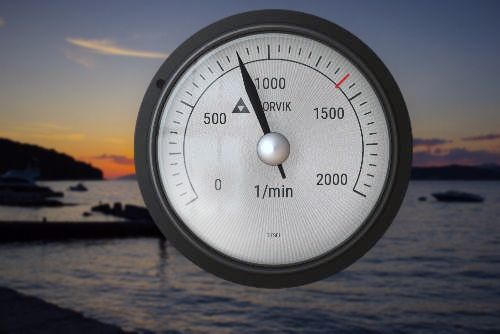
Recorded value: 850 rpm
